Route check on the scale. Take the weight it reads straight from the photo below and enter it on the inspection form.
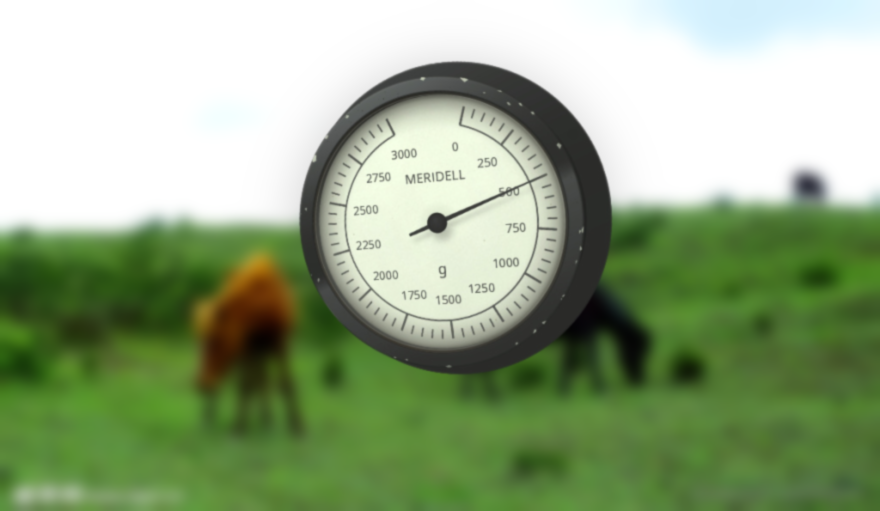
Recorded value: 500 g
